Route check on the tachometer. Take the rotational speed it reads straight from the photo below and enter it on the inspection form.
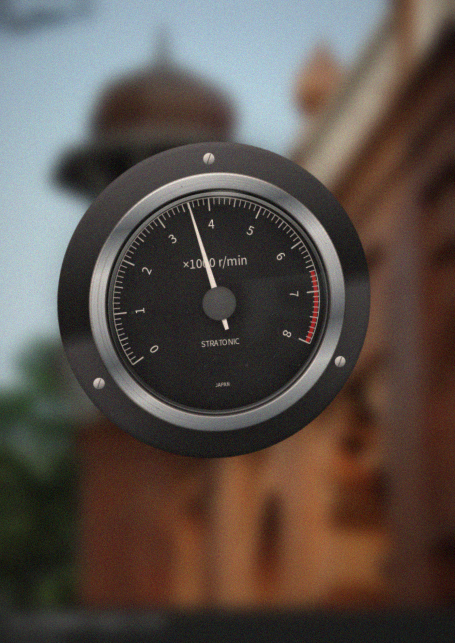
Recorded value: 3600 rpm
